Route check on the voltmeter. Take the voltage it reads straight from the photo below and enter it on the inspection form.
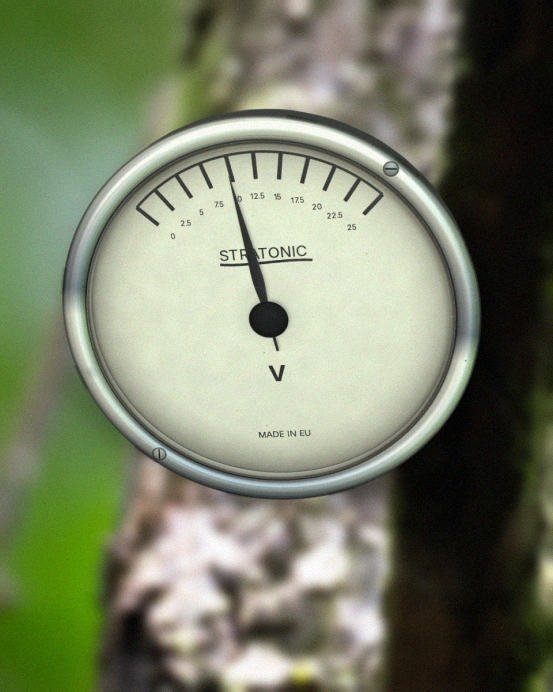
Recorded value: 10 V
